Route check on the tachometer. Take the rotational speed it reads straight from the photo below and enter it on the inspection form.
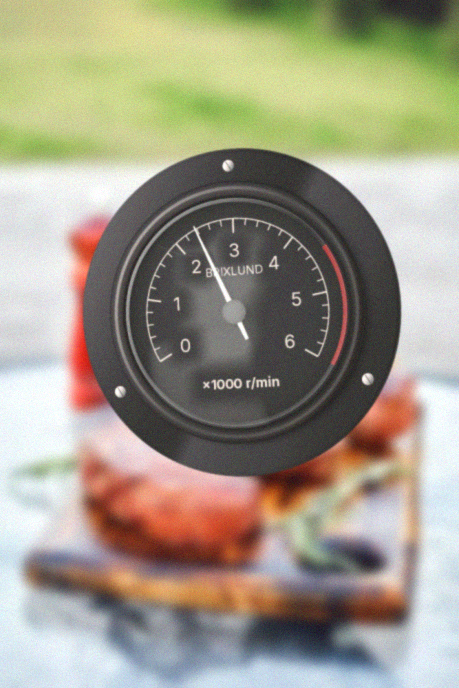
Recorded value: 2400 rpm
